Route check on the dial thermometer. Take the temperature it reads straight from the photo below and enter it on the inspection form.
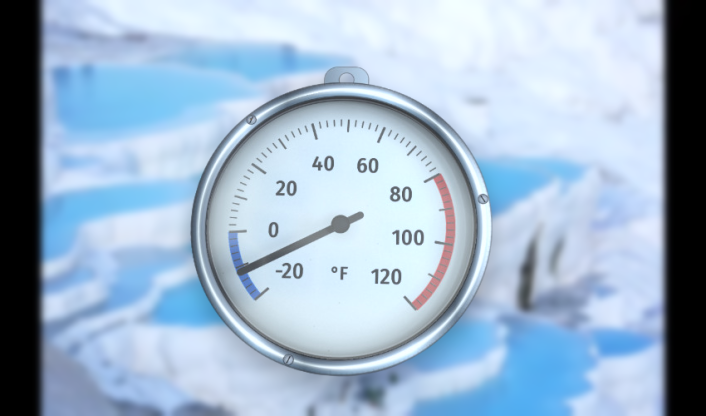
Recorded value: -12 °F
